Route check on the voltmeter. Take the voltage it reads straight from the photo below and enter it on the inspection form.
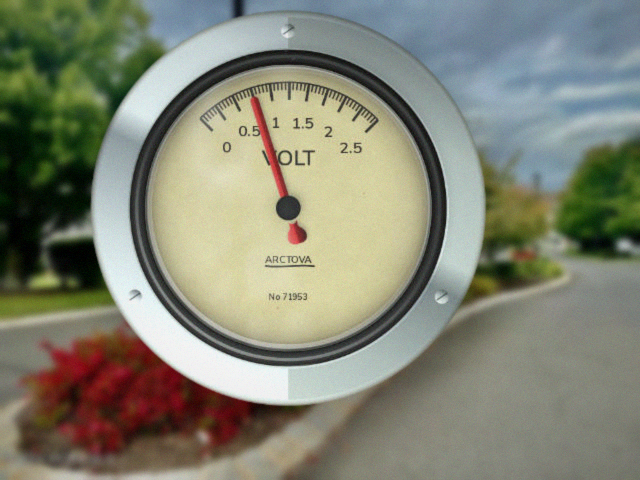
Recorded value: 0.75 V
